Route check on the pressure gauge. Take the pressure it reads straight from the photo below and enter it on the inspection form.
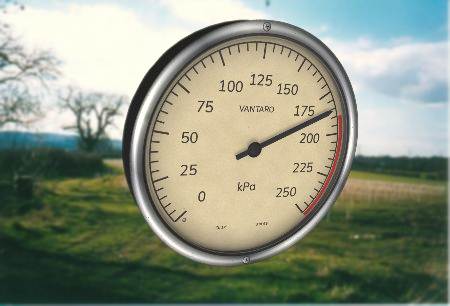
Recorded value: 185 kPa
